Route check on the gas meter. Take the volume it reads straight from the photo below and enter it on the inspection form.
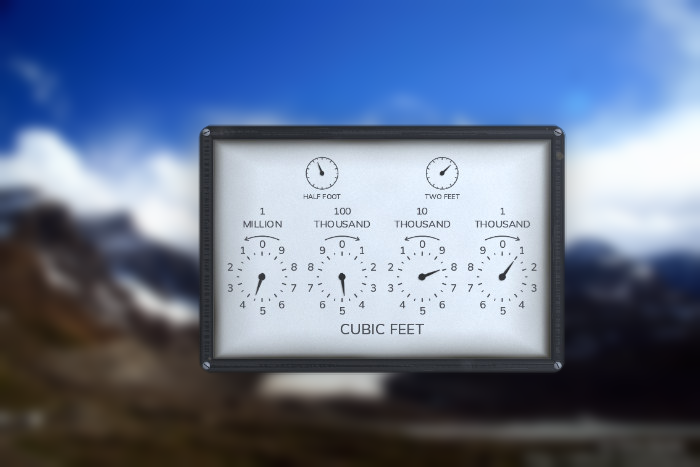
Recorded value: 448100 ft³
